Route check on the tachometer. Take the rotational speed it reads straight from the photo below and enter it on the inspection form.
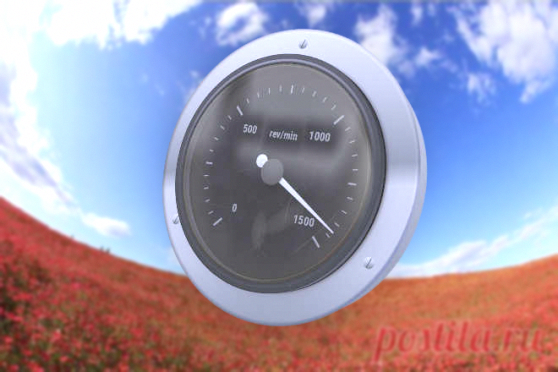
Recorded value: 1425 rpm
